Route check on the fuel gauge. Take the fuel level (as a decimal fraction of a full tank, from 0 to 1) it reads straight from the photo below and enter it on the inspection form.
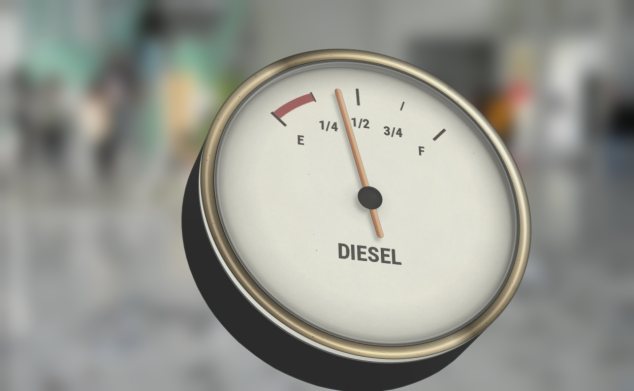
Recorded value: 0.375
